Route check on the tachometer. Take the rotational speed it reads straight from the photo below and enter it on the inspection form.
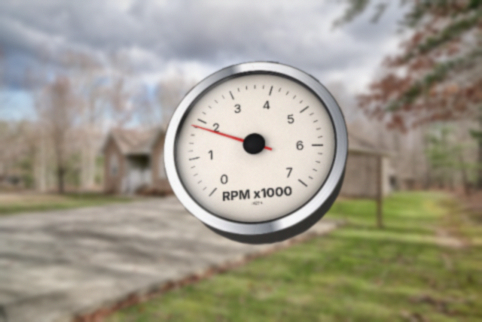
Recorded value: 1800 rpm
